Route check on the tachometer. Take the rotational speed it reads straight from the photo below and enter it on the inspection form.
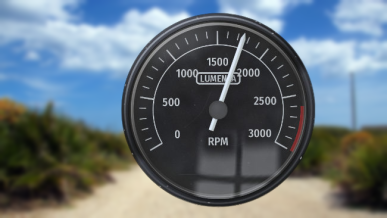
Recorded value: 1750 rpm
